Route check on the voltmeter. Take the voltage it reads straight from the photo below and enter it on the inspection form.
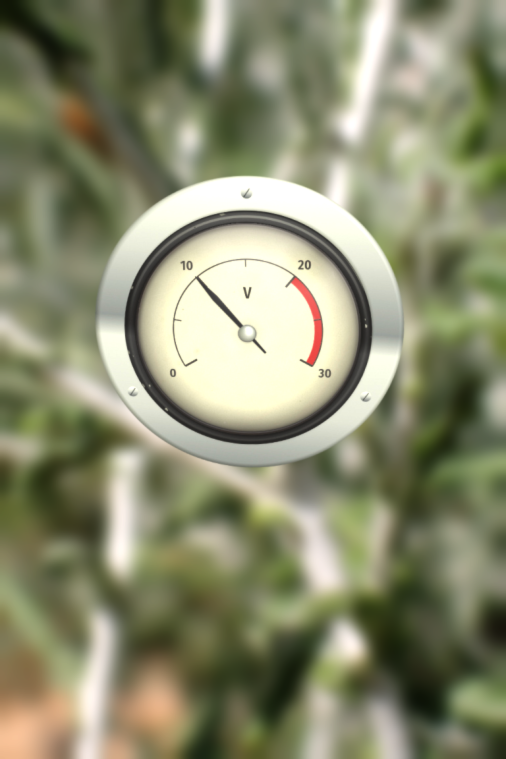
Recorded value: 10 V
